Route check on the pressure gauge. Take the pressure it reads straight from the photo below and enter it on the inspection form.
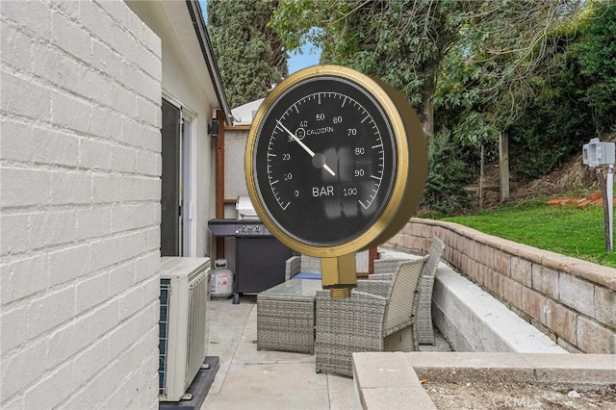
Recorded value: 32 bar
